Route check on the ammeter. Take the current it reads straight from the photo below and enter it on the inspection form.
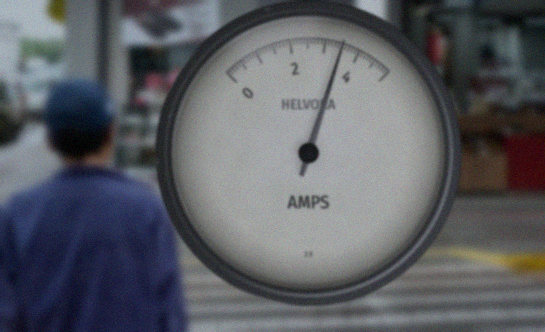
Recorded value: 3.5 A
